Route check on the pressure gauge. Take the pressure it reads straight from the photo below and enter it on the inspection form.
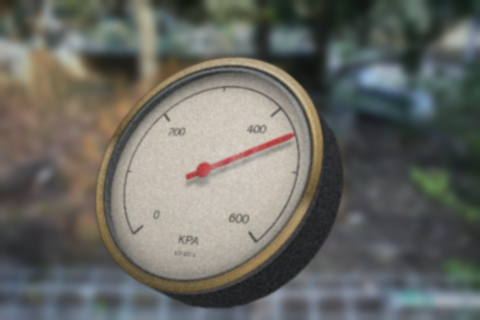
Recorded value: 450 kPa
